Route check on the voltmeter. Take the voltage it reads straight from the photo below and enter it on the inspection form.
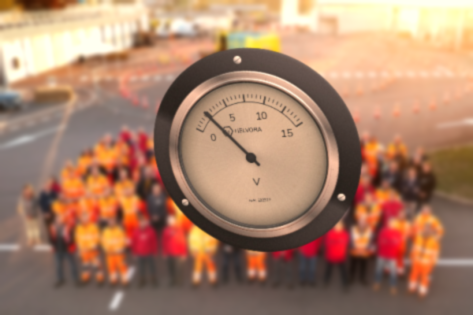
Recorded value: 2.5 V
